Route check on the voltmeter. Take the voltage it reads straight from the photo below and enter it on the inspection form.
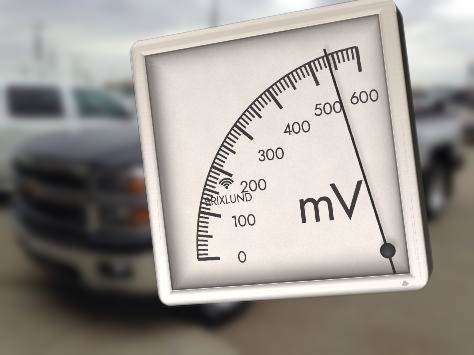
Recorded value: 540 mV
